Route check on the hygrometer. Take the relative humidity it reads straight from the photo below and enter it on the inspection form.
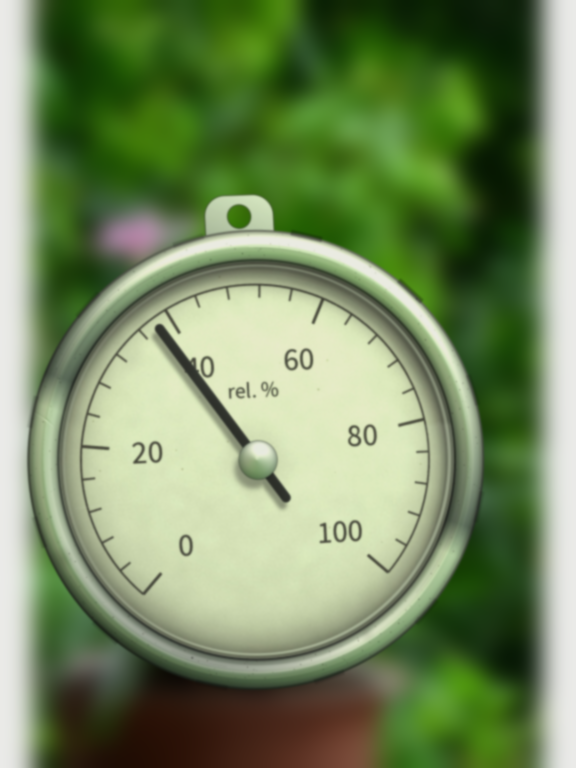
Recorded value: 38 %
